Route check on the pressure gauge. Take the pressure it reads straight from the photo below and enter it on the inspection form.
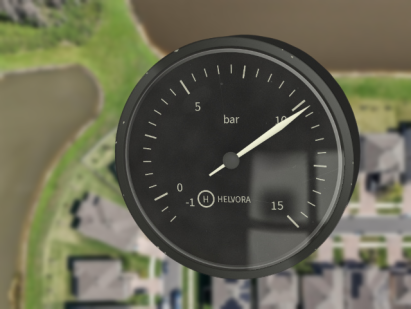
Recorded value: 10.25 bar
